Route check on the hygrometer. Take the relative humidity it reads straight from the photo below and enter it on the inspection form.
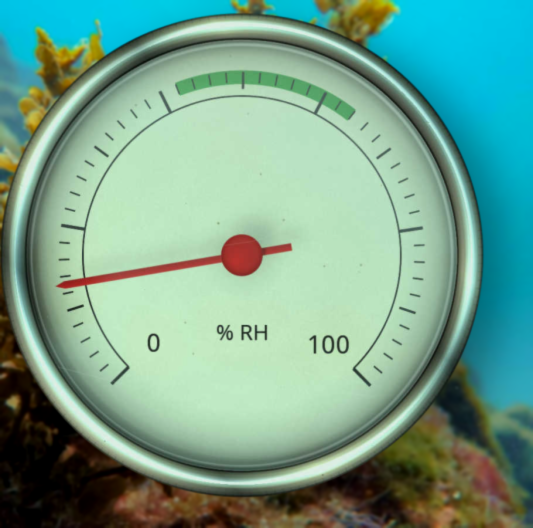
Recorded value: 13 %
